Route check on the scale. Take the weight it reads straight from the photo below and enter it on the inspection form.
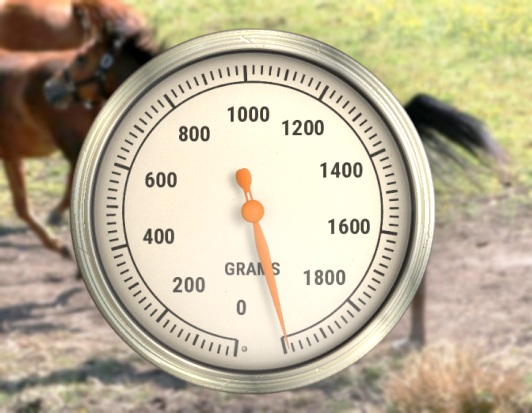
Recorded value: 1990 g
